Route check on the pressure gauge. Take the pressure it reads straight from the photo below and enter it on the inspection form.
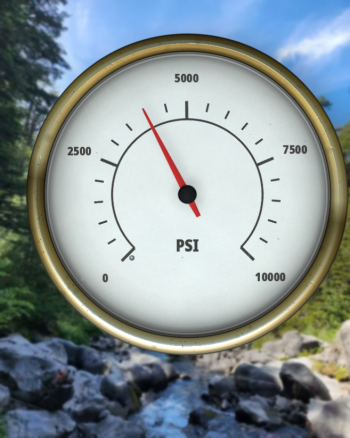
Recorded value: 4000 psi
